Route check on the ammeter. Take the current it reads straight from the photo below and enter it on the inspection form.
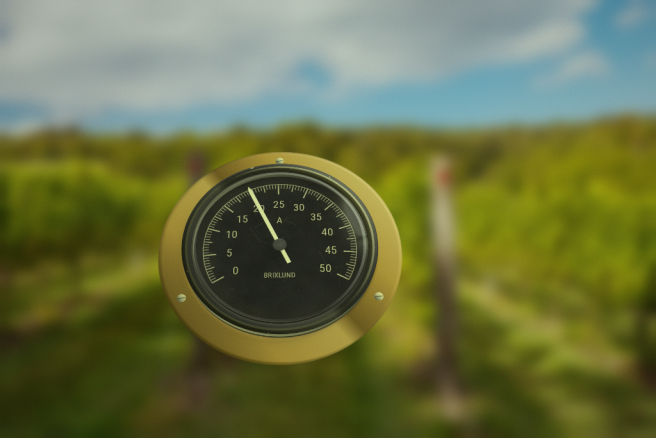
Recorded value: 20 A
